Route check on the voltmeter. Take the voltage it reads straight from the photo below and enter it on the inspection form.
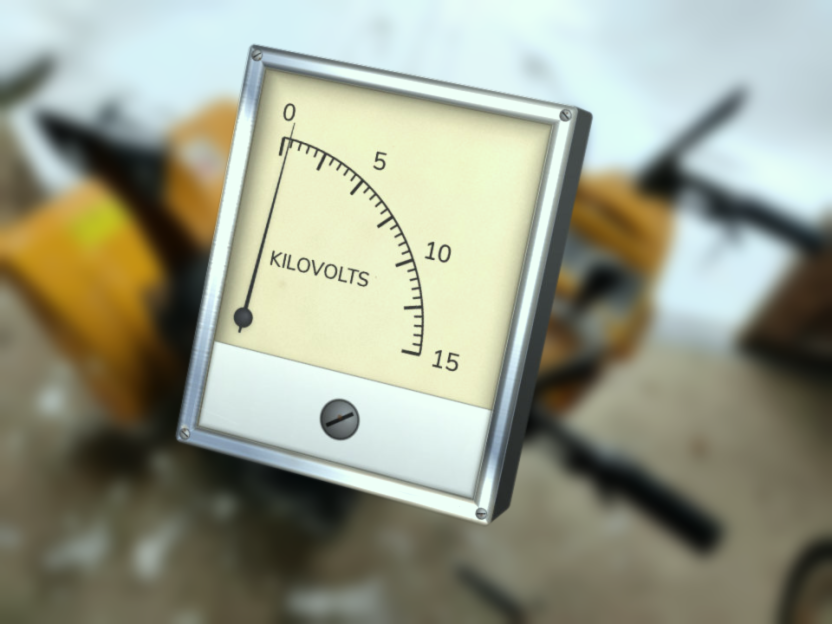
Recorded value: 0.5 kV
